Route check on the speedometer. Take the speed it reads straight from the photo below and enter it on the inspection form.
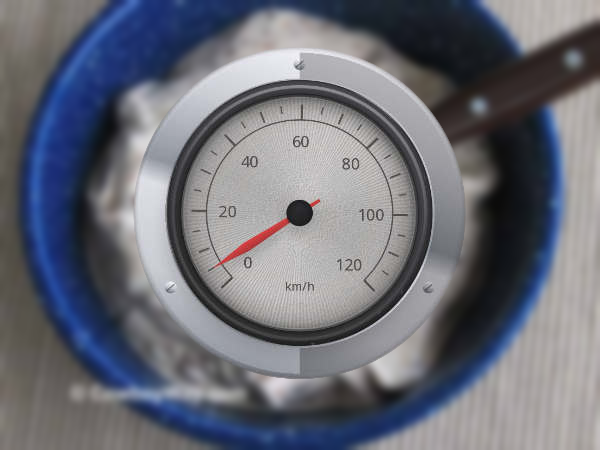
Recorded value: 5 km/h
